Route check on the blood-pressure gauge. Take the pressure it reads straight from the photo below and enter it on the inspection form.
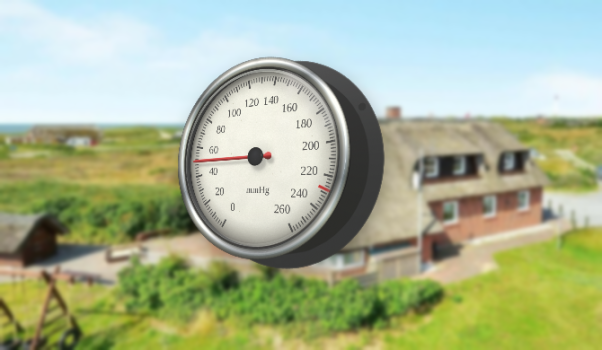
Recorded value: 50 mmHg
